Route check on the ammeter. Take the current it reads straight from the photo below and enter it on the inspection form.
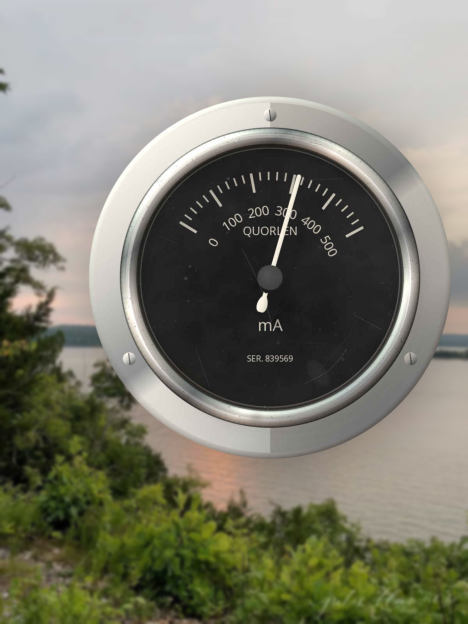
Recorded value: 310 mA
